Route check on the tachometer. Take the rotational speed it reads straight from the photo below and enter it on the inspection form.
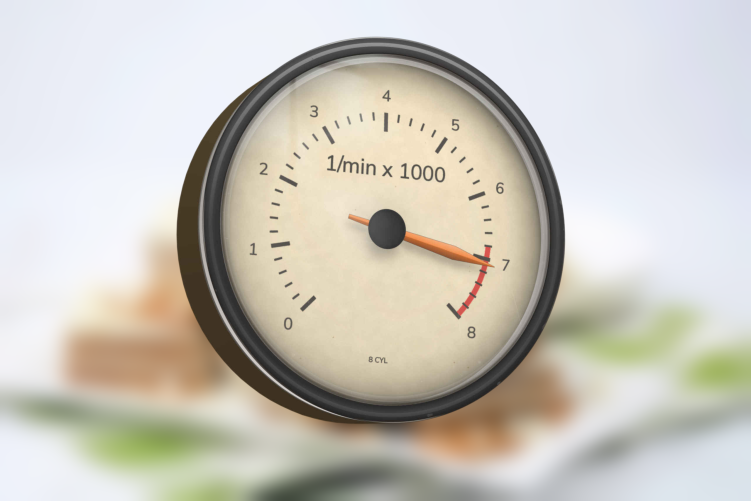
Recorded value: 7100 rpm
